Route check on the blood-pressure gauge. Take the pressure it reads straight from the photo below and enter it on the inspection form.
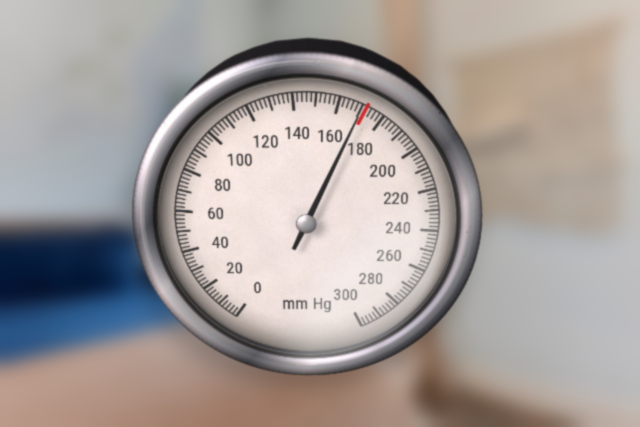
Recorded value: 170 mmHg
